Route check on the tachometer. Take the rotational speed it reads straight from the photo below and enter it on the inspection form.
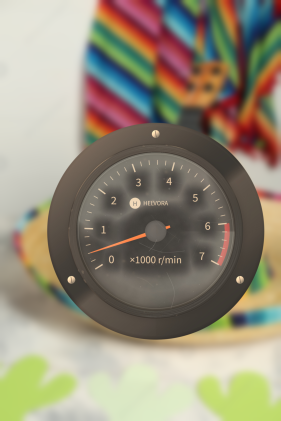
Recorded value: 400 rpm
